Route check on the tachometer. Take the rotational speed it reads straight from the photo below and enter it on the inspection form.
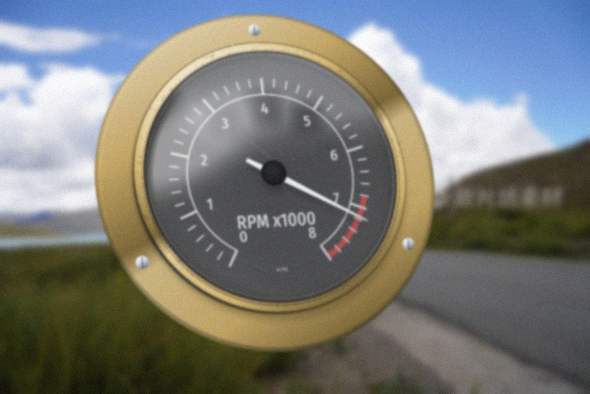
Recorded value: 7200 rpm
